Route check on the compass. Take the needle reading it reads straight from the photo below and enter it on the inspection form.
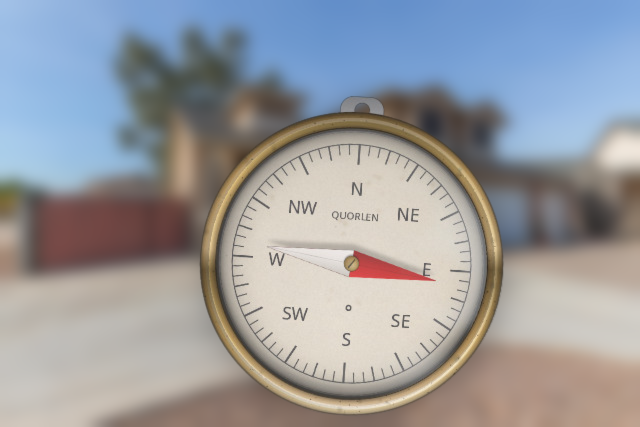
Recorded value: 97.5 °
